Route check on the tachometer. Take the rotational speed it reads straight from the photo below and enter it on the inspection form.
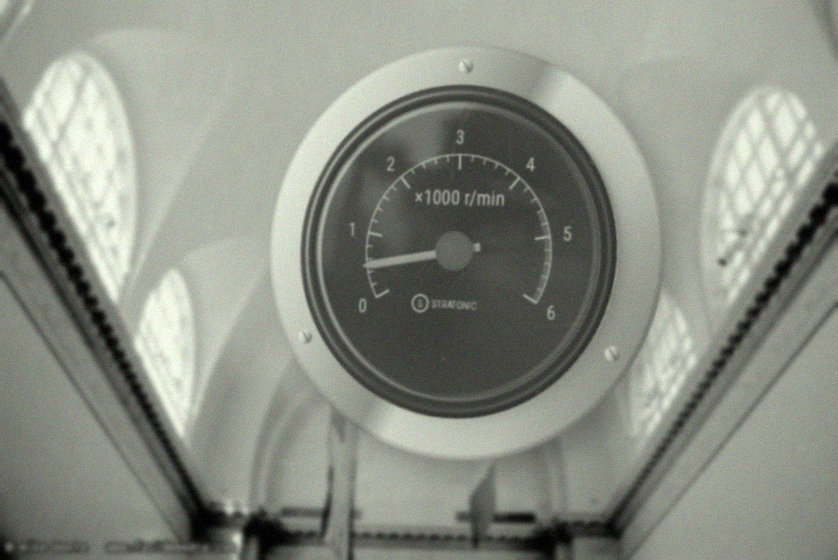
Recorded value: 500 rpm
